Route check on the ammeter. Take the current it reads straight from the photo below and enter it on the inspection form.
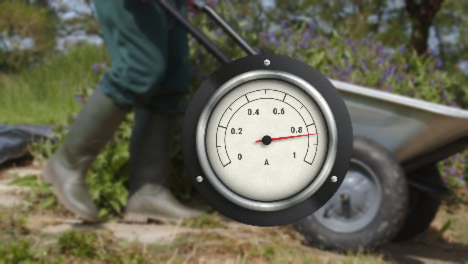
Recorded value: 0.85 A
